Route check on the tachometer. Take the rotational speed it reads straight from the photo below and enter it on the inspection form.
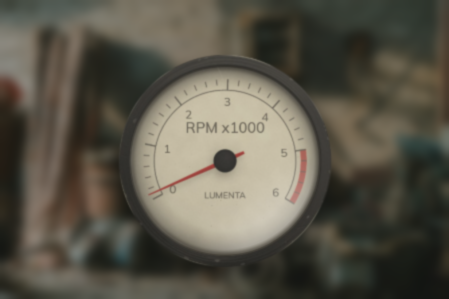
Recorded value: 100 rpm
